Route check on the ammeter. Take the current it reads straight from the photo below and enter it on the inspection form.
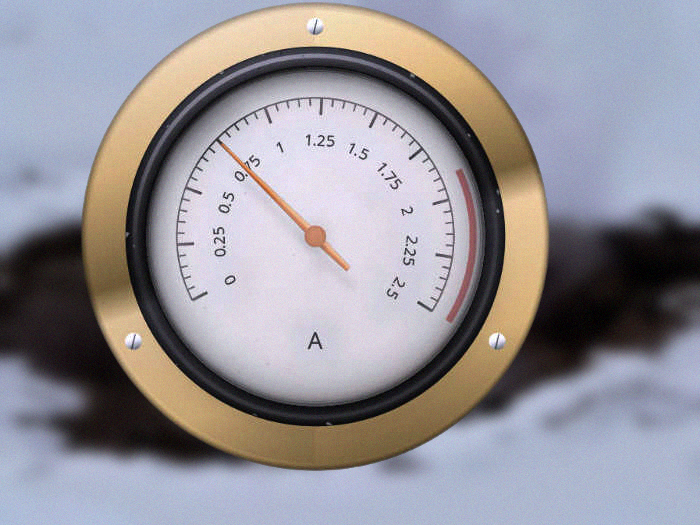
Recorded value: 0.75 A
